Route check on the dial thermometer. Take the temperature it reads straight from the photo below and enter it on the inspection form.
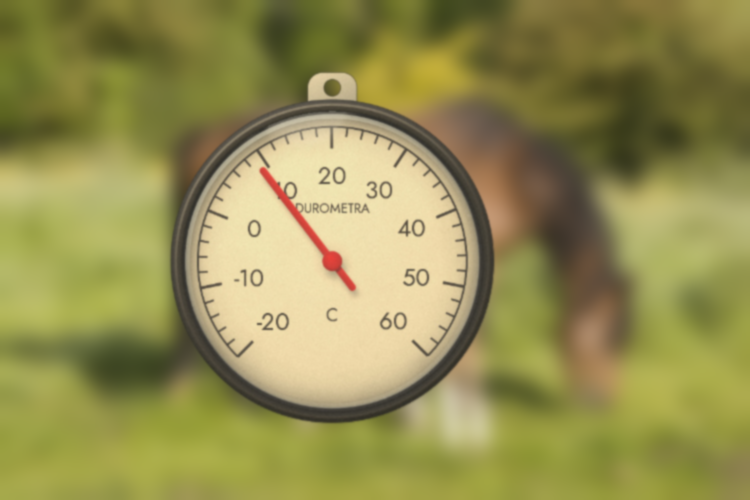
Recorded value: 9 °C
